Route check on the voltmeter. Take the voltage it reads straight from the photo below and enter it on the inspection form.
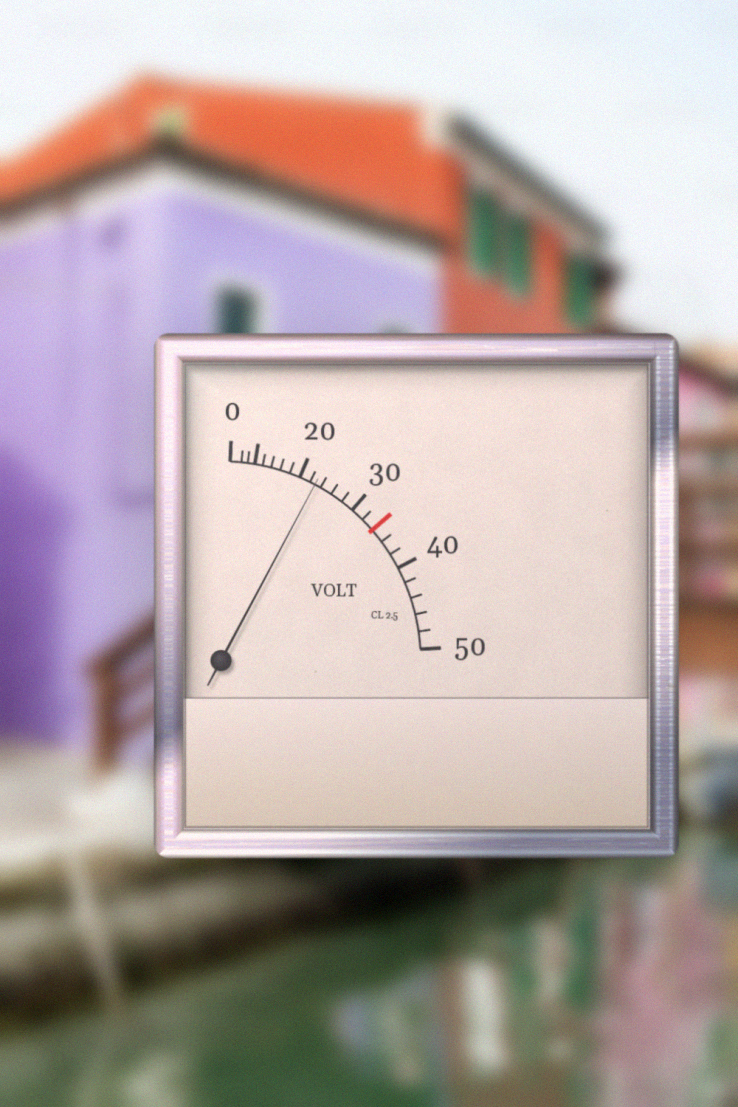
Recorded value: 23 V
